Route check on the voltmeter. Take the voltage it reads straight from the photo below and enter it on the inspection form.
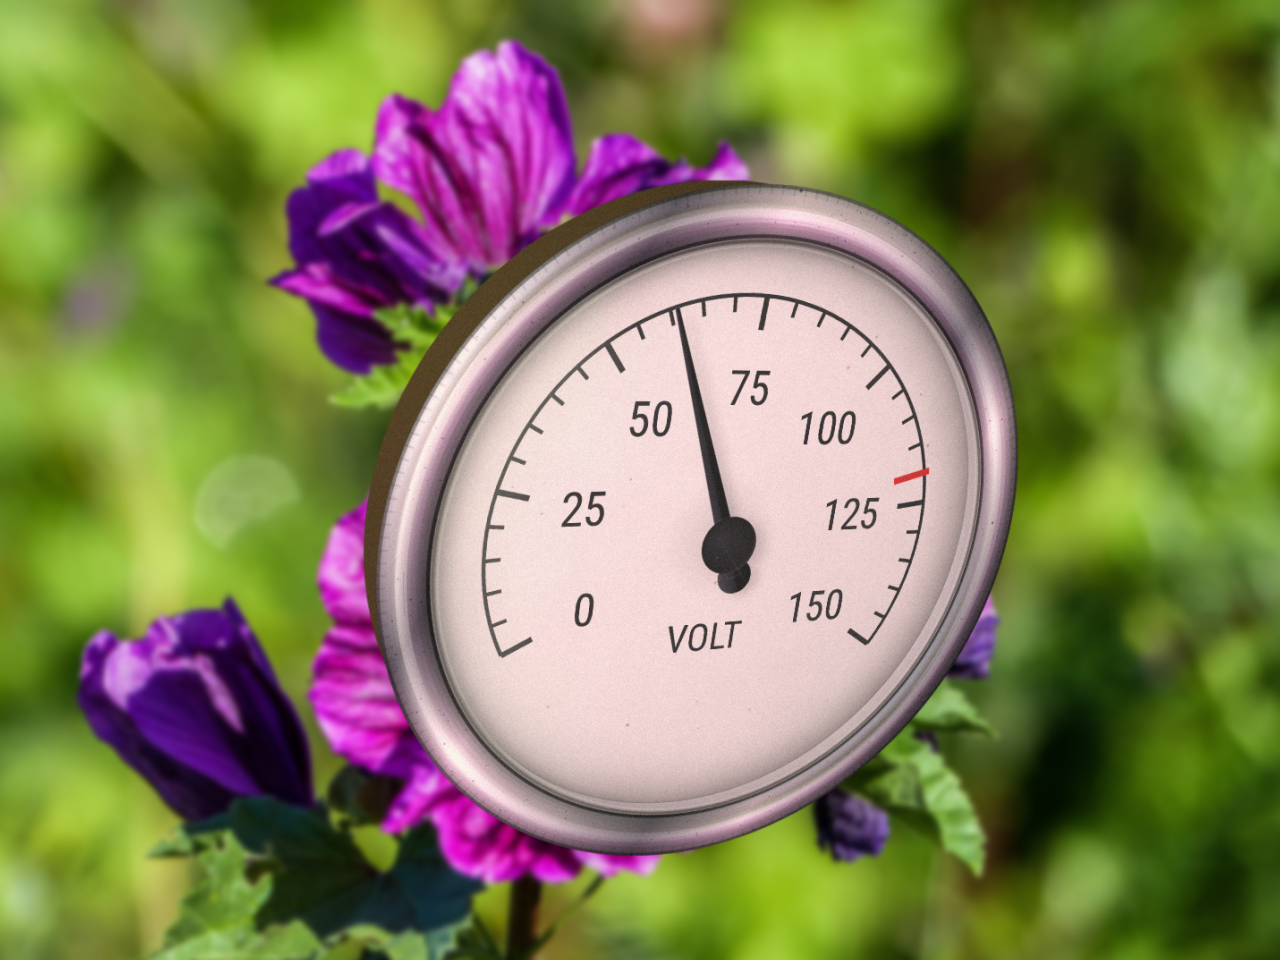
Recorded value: 60 V
